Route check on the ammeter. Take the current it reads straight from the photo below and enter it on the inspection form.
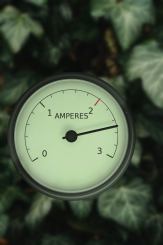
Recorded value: 2.5 A
